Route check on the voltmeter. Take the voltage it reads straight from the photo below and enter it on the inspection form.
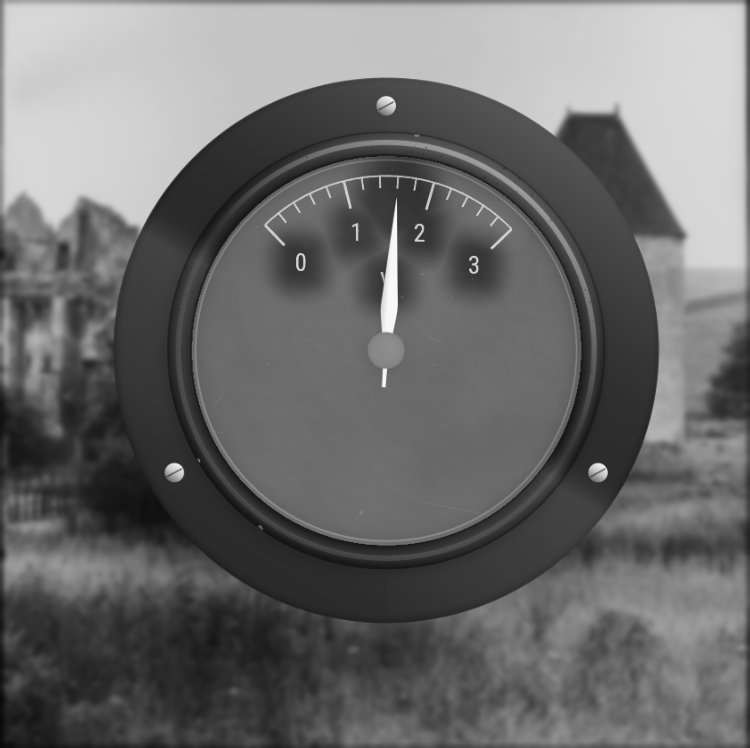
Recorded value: 1.6 V
